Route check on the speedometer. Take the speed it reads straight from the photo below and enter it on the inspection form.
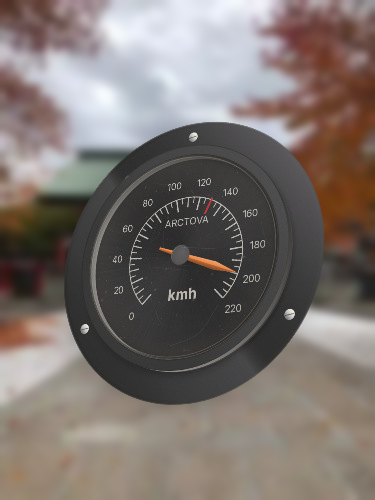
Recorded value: 200 km/h
